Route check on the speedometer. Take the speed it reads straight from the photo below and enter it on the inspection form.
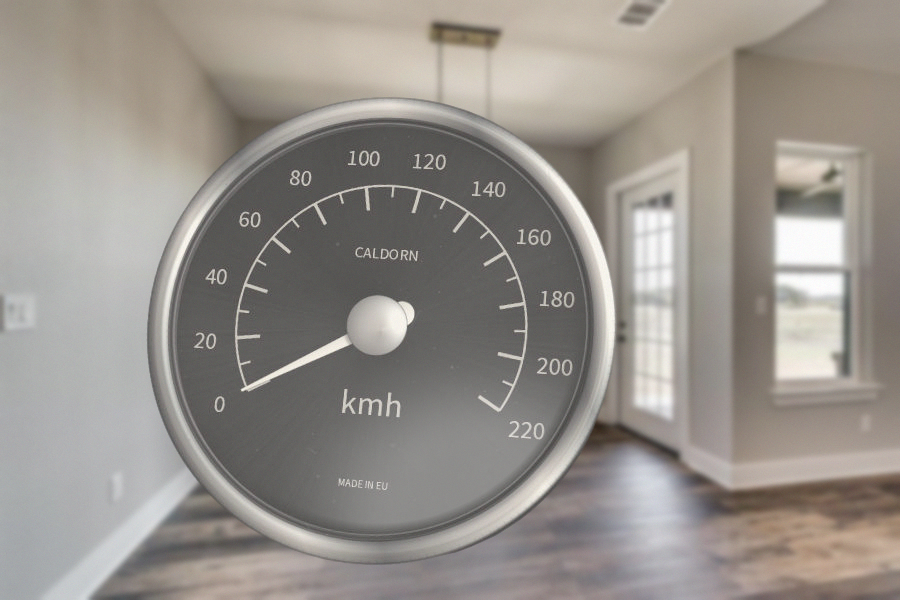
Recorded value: 0 km/h
